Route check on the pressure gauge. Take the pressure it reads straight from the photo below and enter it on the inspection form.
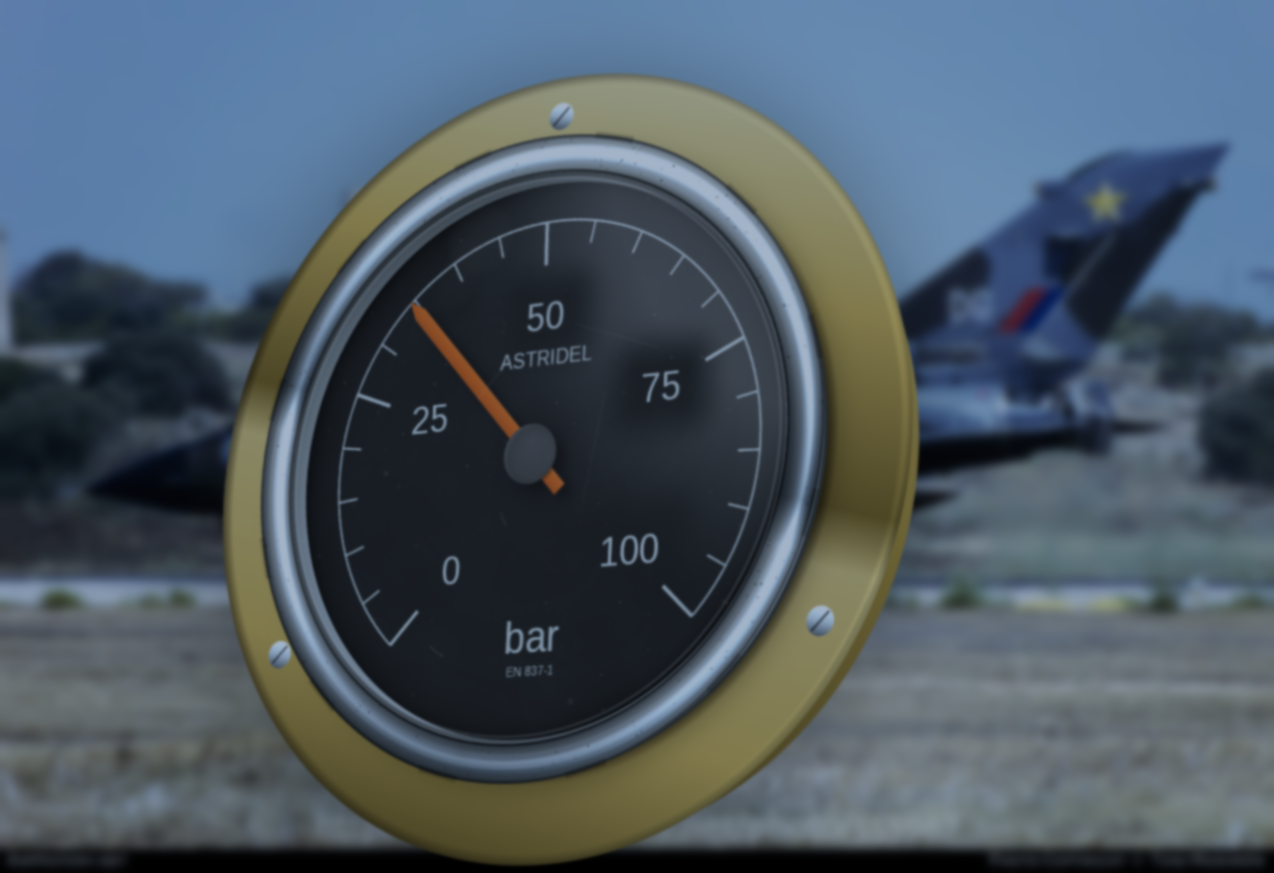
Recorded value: 35 bar
